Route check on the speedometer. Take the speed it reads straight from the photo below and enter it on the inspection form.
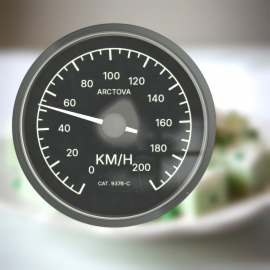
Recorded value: 52.5 km/h
